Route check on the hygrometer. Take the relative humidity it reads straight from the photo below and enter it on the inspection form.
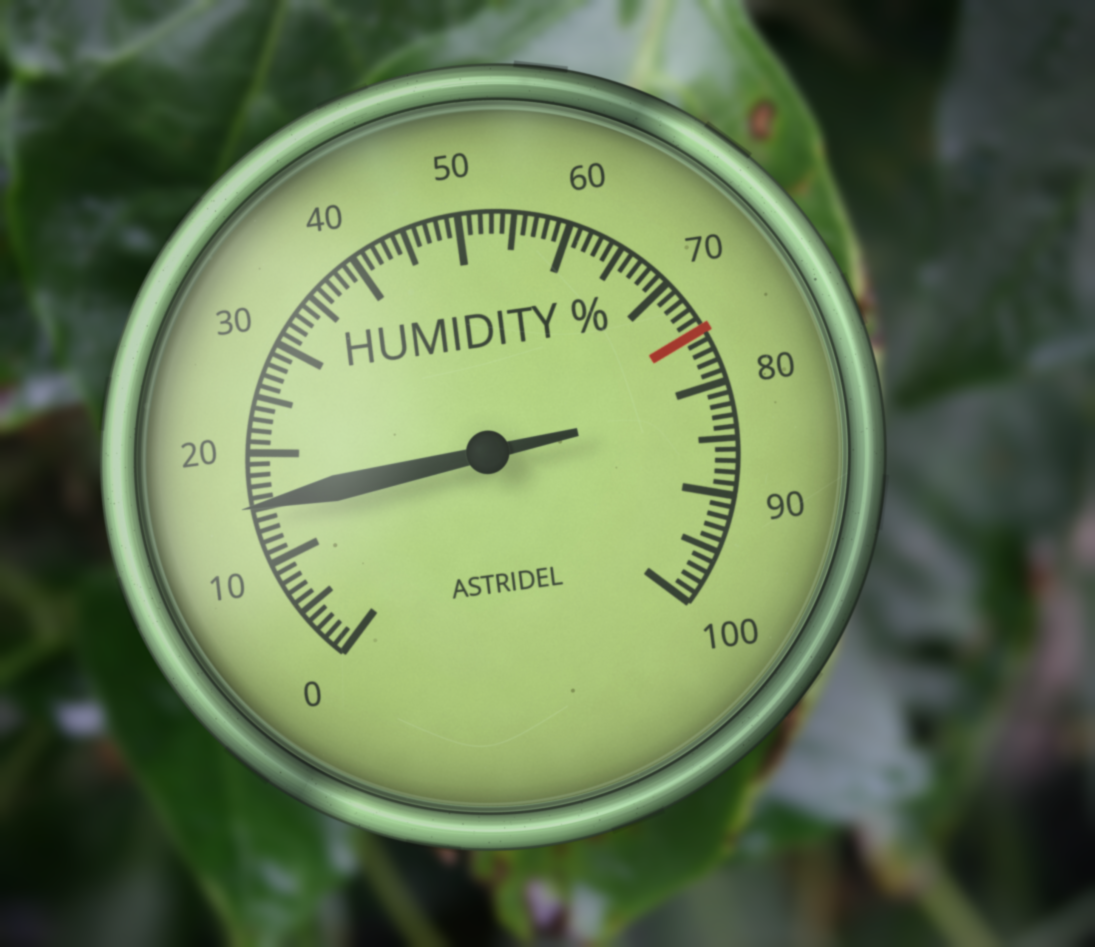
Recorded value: 15 %
